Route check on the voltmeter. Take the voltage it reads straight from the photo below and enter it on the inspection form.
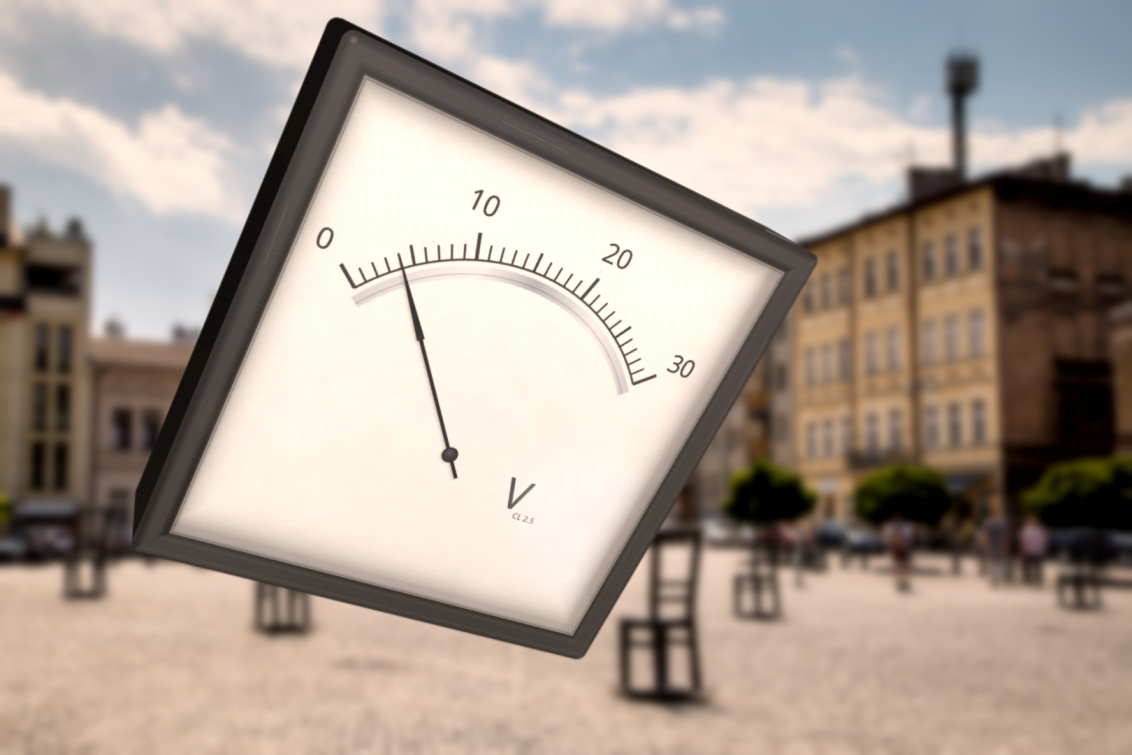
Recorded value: 4 V
